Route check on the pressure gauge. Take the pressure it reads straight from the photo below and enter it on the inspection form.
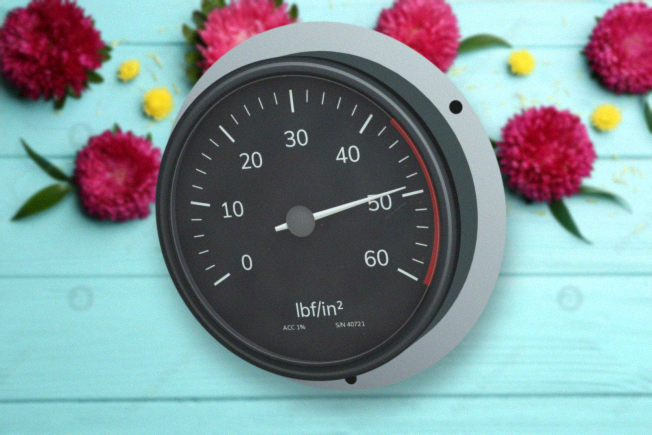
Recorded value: 49 psi
